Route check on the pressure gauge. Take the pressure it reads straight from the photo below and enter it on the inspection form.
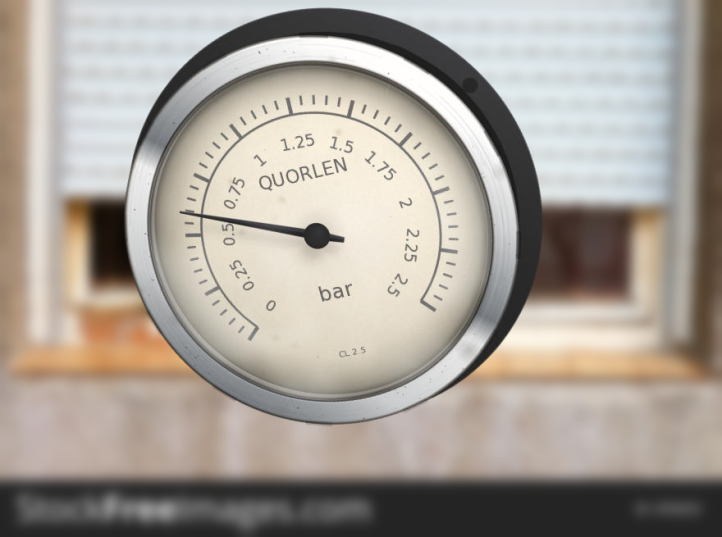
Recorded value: 0.6 bar
